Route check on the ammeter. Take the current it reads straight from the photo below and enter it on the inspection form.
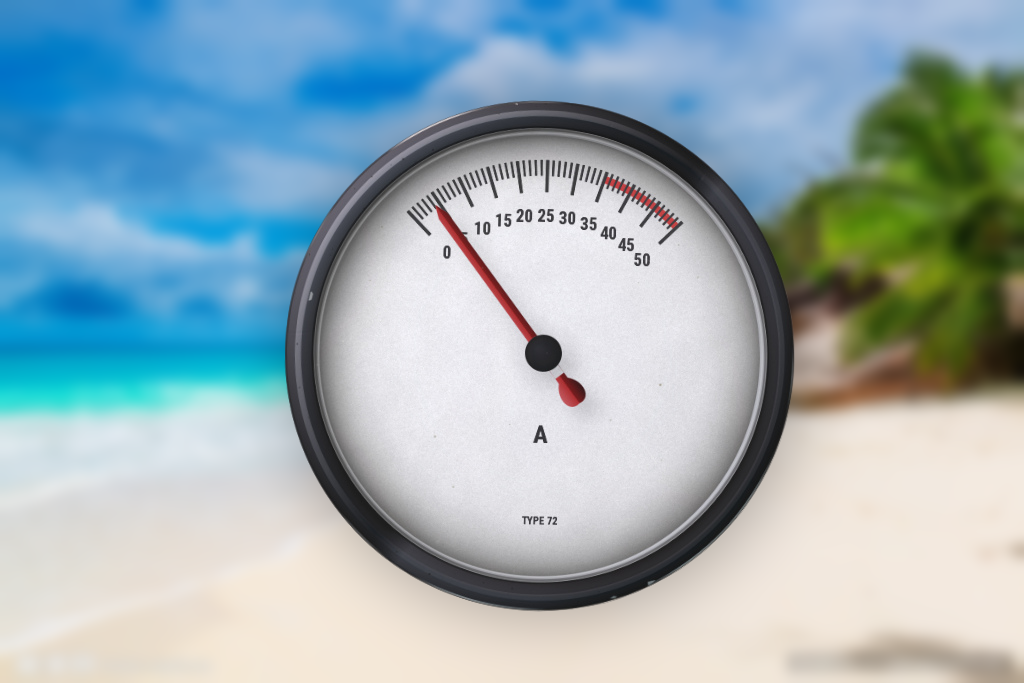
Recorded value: 4 A
